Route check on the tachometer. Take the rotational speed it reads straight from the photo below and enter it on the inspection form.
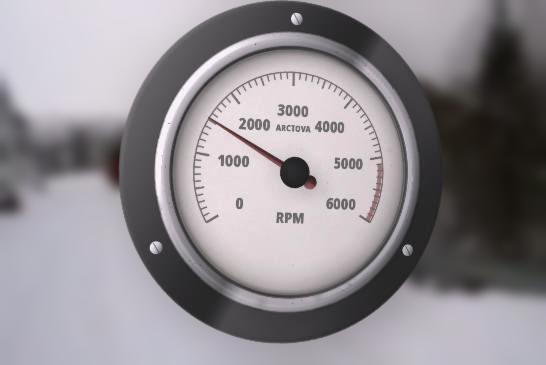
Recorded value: 1500 rpm
